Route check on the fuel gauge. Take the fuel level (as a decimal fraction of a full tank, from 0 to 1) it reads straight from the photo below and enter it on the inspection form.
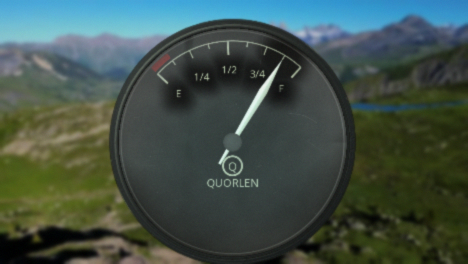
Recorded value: 0.875
